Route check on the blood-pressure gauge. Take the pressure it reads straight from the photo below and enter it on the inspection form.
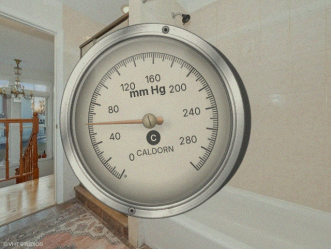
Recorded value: 60 mmHg
